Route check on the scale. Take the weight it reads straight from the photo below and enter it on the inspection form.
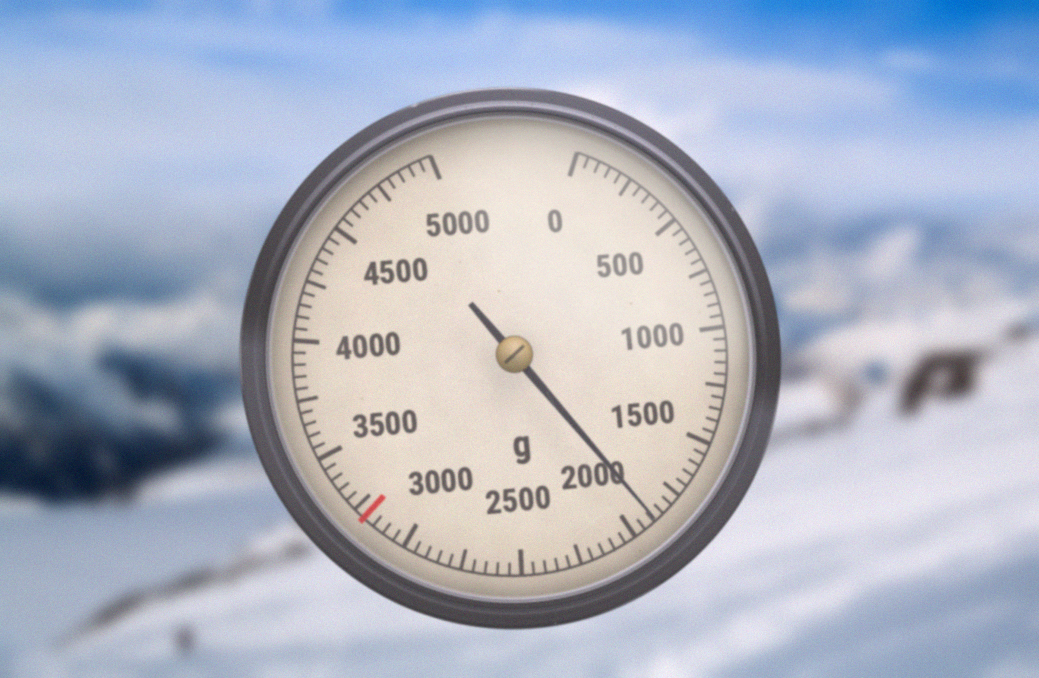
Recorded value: 1900 g
